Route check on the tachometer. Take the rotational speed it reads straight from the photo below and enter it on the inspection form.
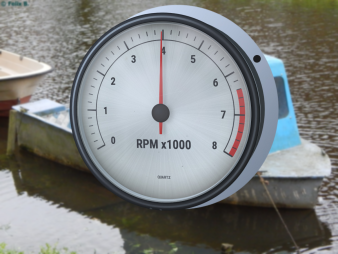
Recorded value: 4000 rpm
